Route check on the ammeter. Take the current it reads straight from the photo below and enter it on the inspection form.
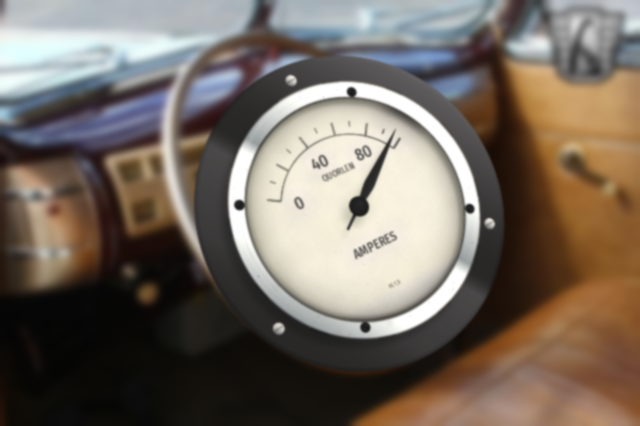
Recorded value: 95 A
